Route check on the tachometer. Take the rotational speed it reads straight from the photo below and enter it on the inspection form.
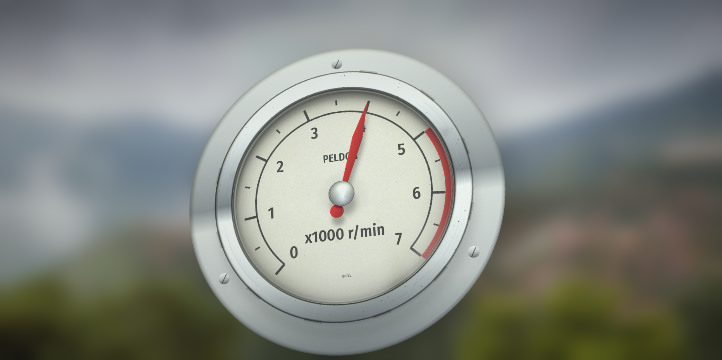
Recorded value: 4000 rpm
